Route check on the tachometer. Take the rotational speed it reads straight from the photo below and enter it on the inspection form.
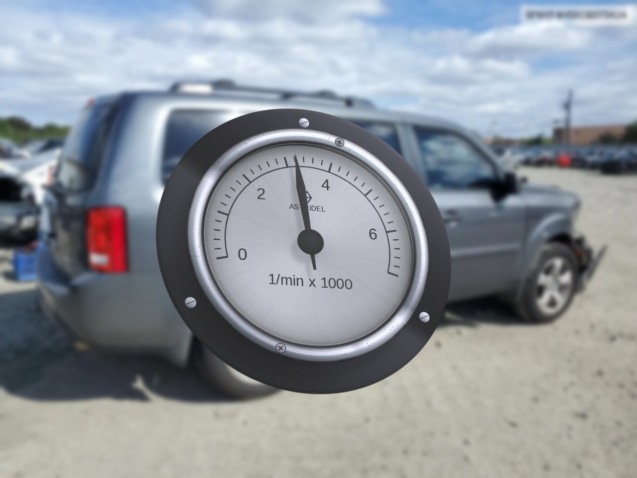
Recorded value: 3200 rpm
